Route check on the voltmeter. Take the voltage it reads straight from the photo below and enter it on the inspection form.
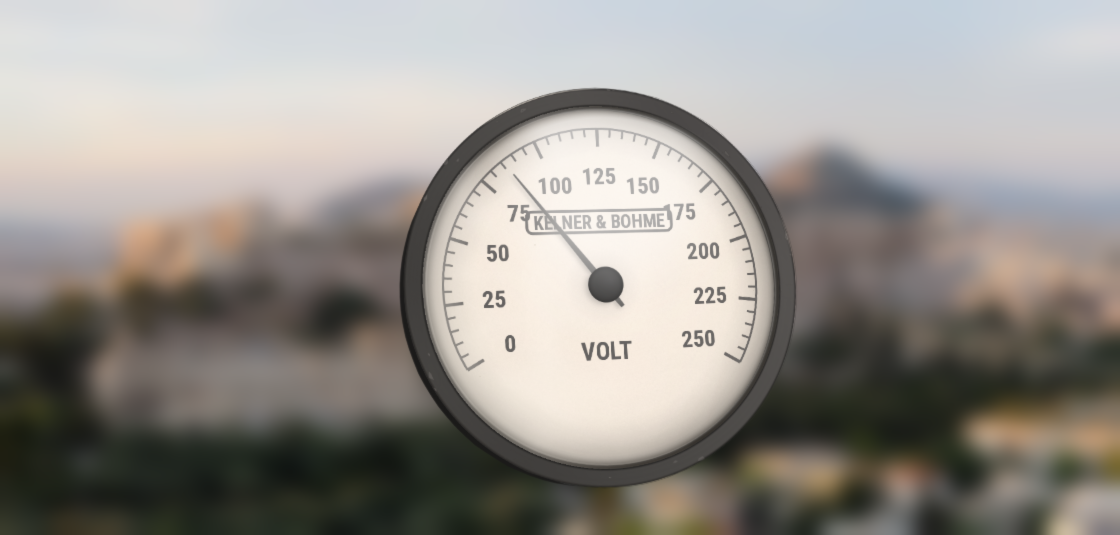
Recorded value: 85 V
